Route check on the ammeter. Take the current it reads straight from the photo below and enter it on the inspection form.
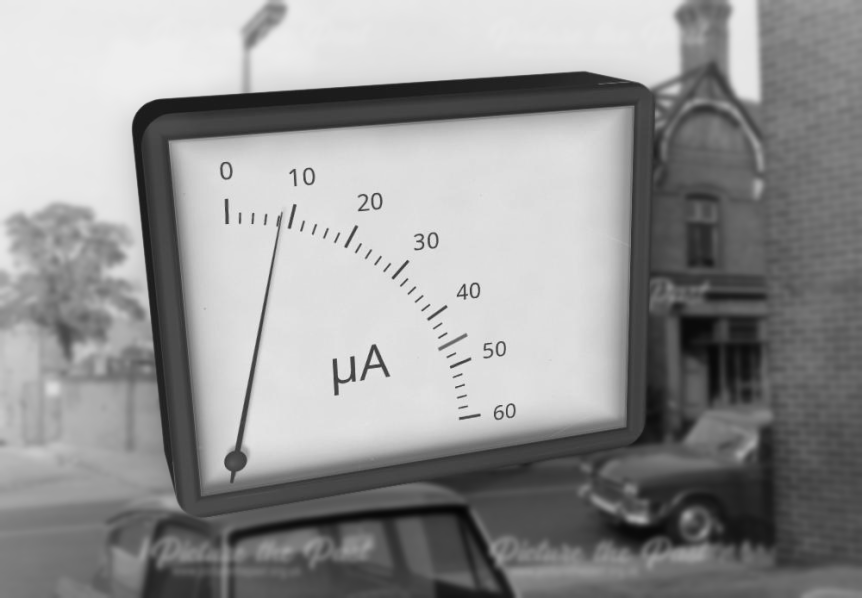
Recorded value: 8 µA
